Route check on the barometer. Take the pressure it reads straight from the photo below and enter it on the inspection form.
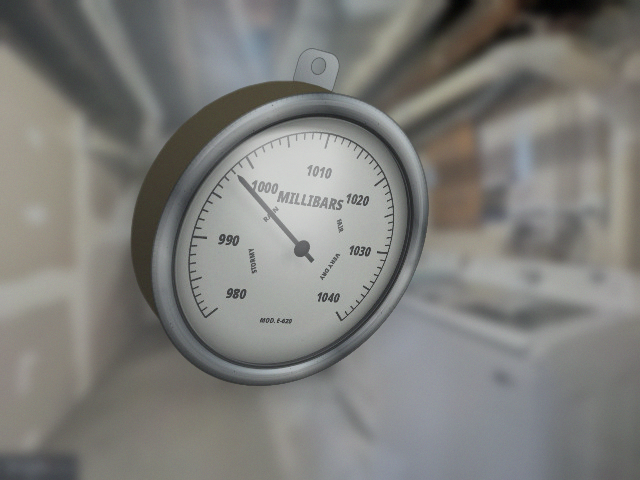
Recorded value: 998 mbar
